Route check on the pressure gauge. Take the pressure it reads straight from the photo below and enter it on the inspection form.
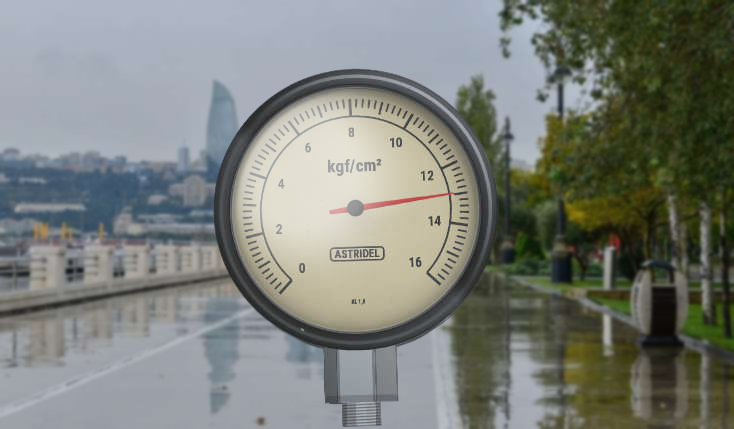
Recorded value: 13 kg/cm²
